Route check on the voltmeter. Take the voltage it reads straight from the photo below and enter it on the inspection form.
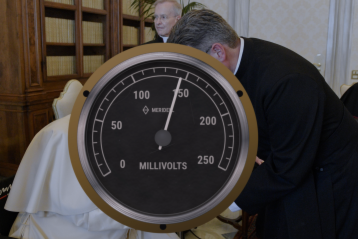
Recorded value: 145 mV
